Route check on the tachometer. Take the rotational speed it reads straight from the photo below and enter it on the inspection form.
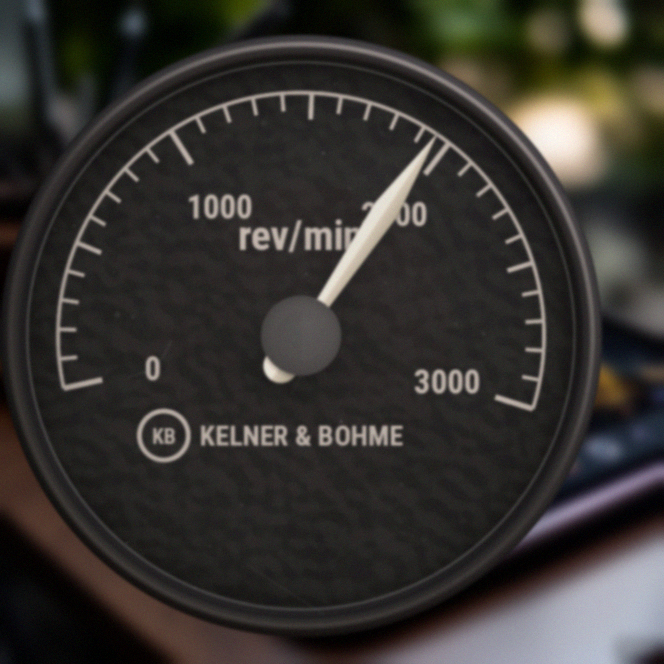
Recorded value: 1950 rpm
